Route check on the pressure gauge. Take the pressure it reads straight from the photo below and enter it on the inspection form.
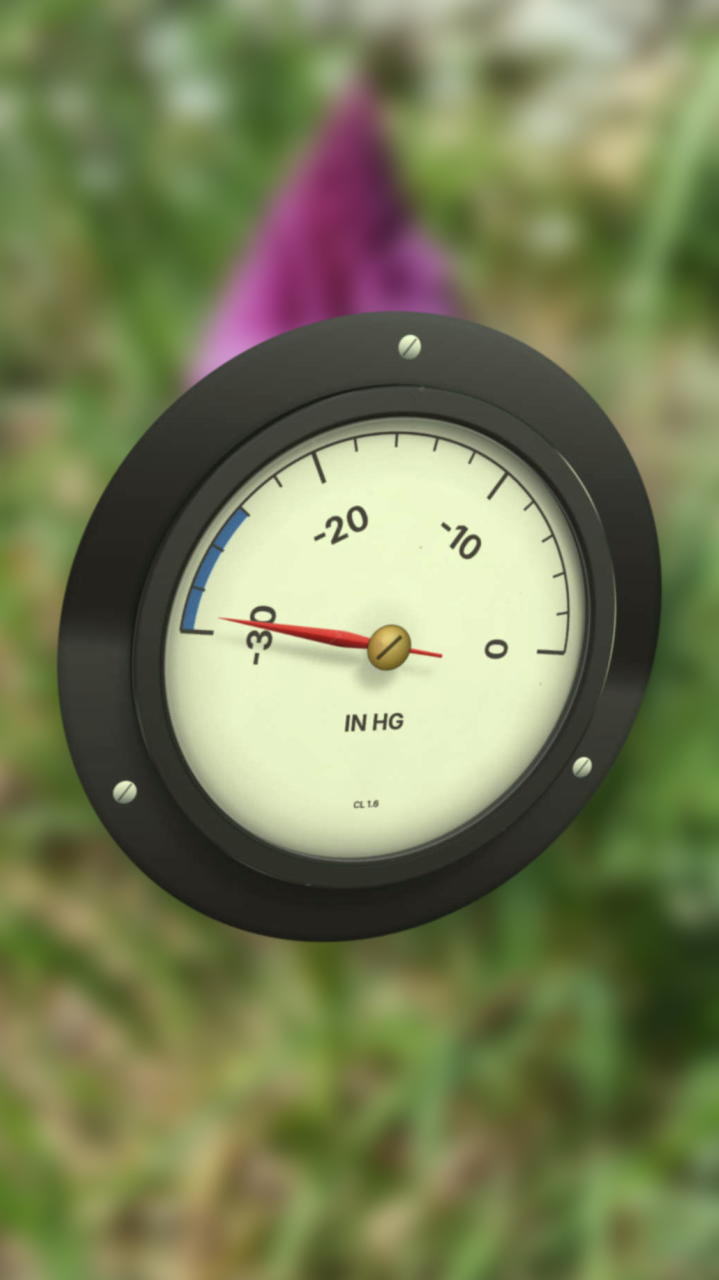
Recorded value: -29 inHg
